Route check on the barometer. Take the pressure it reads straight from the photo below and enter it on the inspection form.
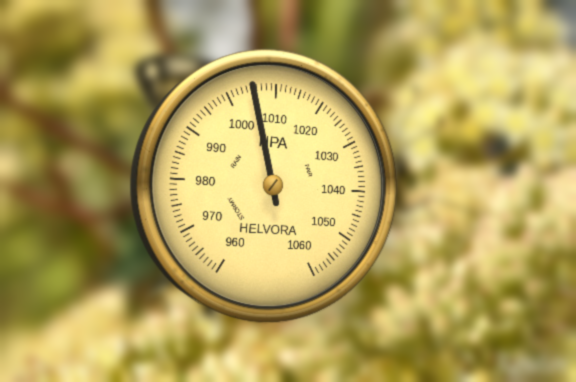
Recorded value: 1005 hPa
